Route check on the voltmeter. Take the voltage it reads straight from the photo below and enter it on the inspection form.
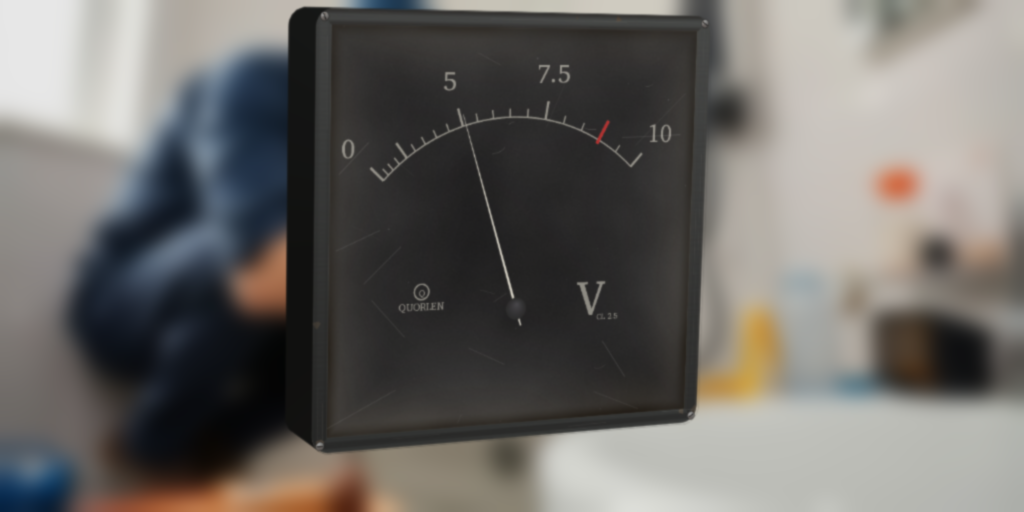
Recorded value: 5 V
